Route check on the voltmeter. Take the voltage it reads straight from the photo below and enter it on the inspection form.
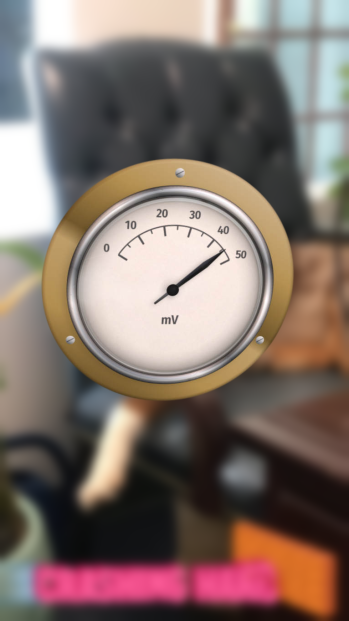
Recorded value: 45 mV
